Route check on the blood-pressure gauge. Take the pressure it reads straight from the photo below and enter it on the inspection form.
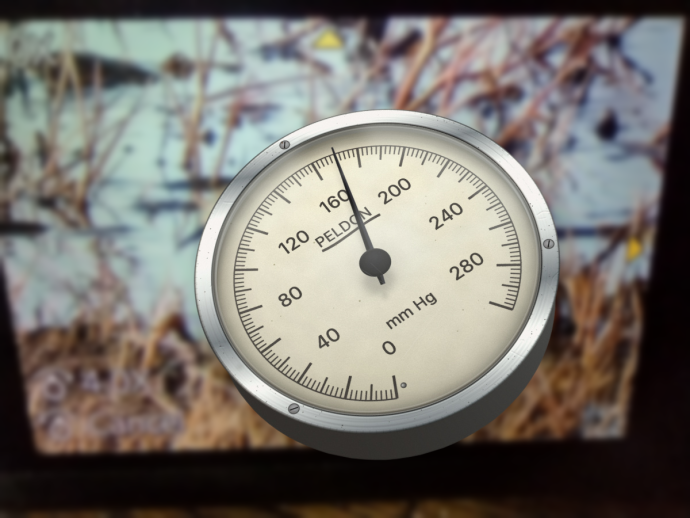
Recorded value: 170 mmHg
